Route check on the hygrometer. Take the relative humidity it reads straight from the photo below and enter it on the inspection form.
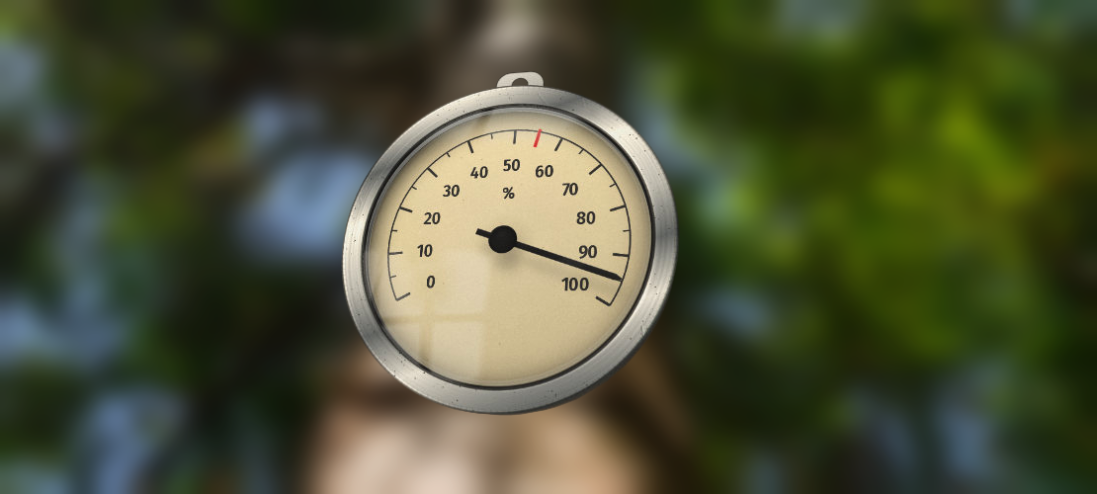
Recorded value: 95 %
